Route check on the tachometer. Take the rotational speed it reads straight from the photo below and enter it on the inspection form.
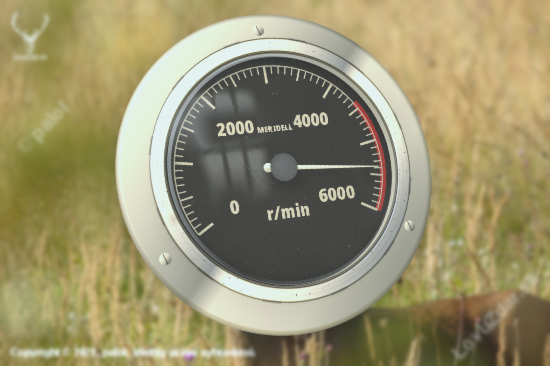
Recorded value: 5400 rpm
